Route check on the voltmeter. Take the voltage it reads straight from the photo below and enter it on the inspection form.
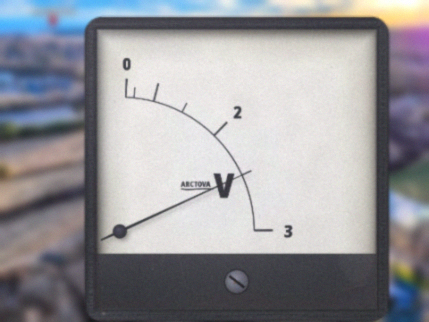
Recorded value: 2.5 V
